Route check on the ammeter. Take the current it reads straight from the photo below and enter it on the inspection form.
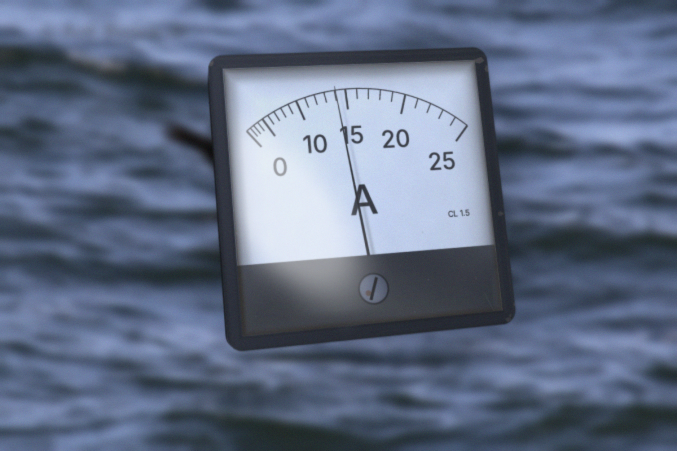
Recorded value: 14 A
